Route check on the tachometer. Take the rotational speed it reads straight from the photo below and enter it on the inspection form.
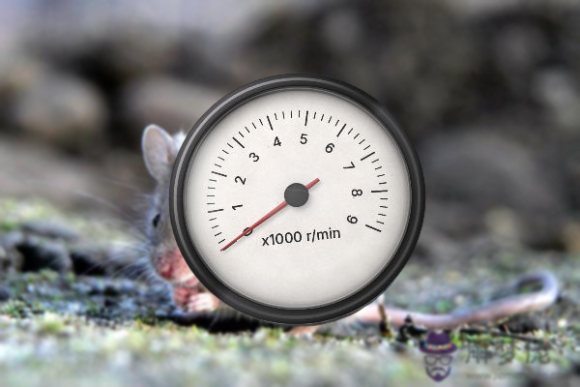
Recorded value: 0 rpm
